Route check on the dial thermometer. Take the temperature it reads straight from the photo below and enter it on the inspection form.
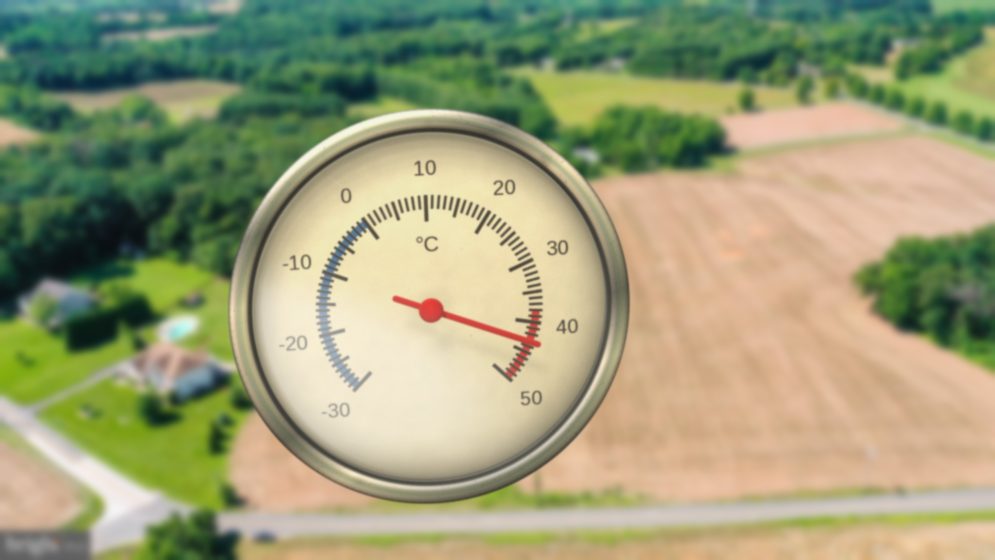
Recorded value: 43 °C
